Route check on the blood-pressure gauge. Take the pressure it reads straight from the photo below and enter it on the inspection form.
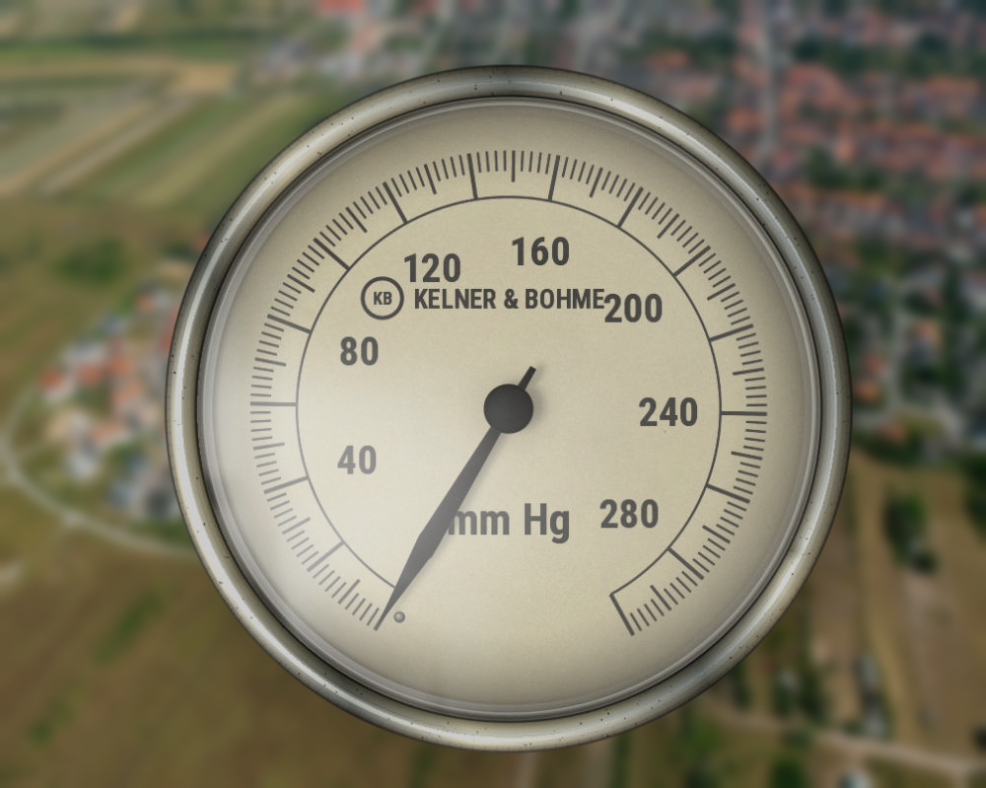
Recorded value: 0 mmHg
